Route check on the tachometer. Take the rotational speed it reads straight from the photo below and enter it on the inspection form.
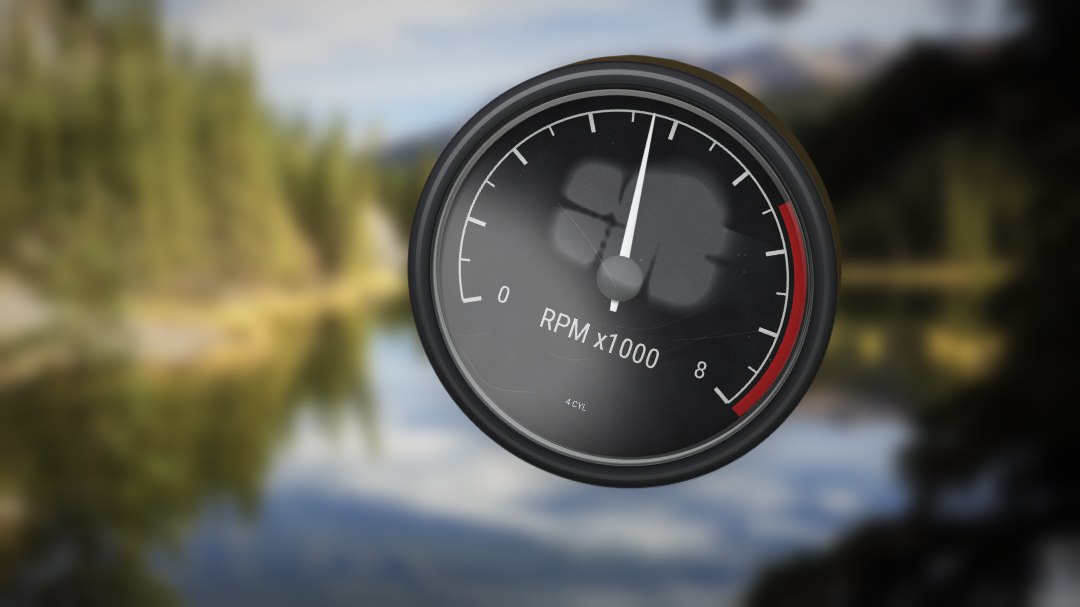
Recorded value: 3750 rpm
